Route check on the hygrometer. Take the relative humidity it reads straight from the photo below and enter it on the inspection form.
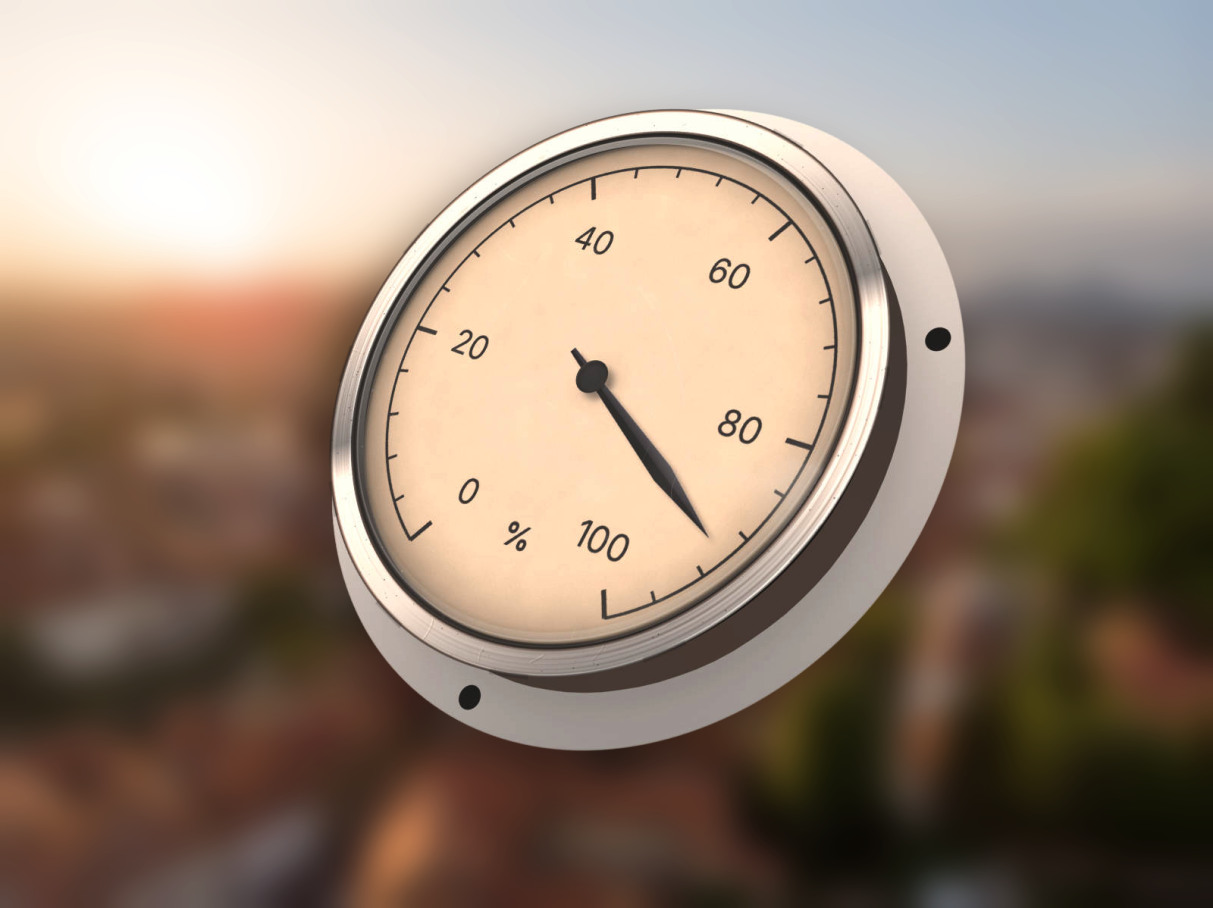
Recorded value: 90 %
